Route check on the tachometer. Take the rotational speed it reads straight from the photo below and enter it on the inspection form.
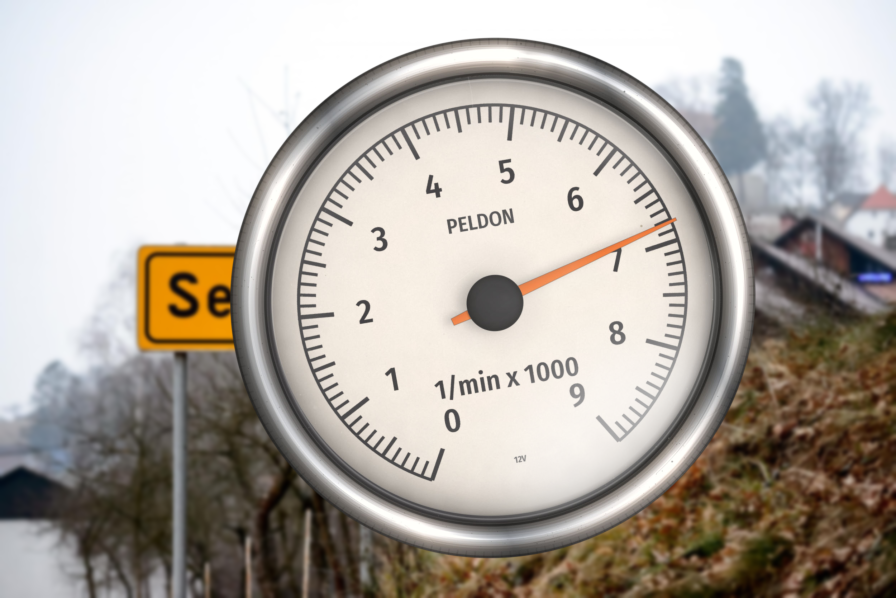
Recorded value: 6800 rpm
